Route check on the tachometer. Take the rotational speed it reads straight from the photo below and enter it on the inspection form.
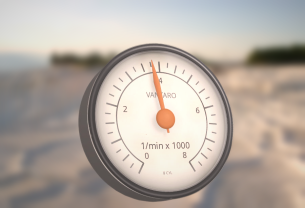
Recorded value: 3750 rpm
